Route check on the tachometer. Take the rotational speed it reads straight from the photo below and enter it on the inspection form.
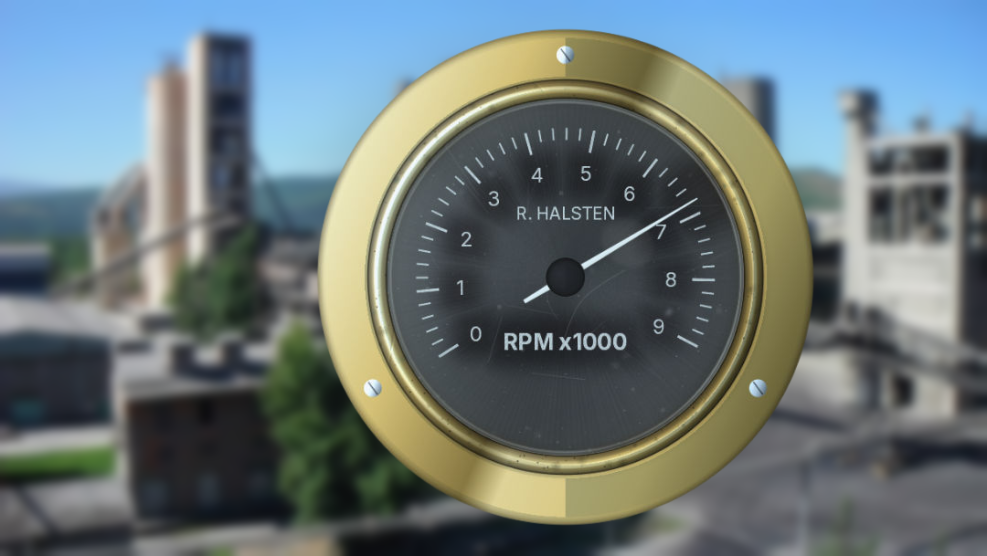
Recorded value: 6800 rpm
